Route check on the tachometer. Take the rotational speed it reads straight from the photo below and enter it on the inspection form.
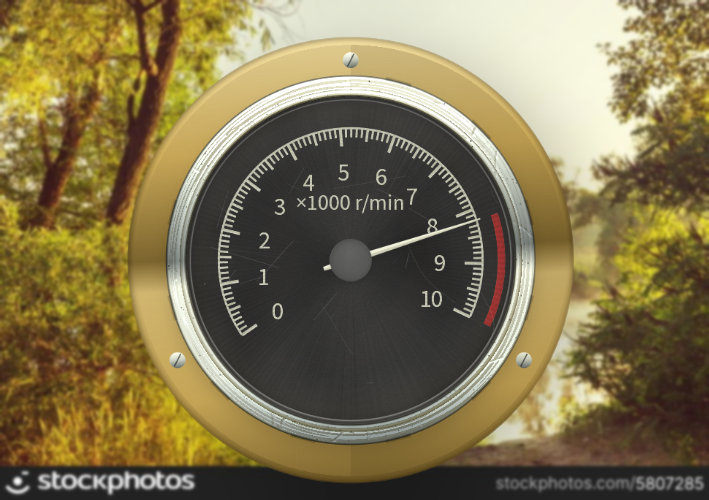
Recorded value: 8200 rpm
